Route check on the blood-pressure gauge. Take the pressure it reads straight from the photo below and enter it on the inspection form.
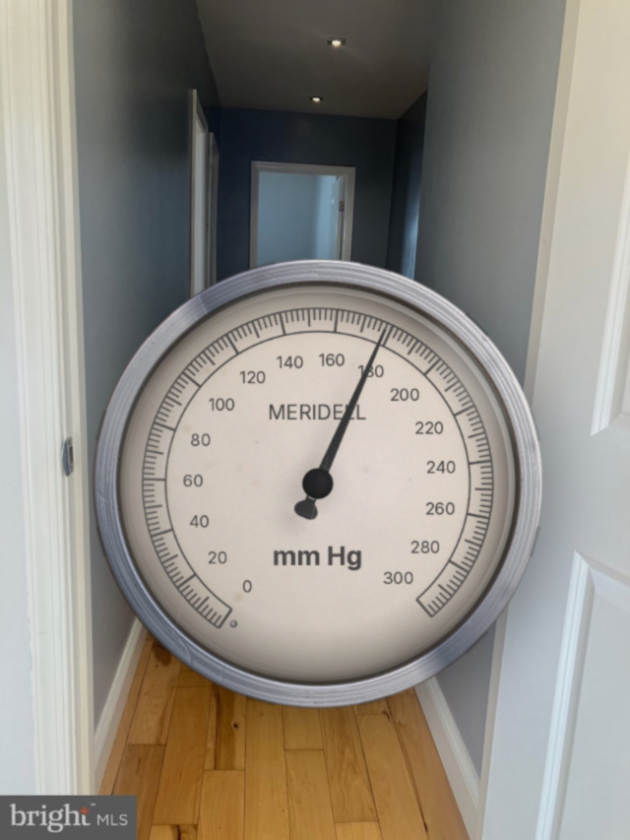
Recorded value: 178 mmHg
